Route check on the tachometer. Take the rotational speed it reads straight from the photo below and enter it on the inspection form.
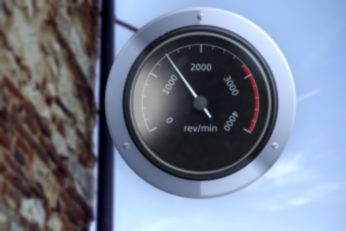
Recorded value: 1400 rpm
